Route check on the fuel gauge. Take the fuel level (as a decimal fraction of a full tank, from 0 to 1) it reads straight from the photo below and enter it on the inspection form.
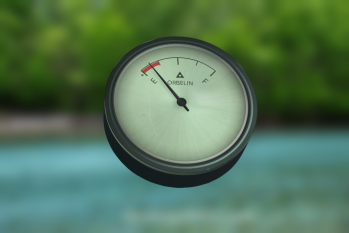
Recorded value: 0.125
